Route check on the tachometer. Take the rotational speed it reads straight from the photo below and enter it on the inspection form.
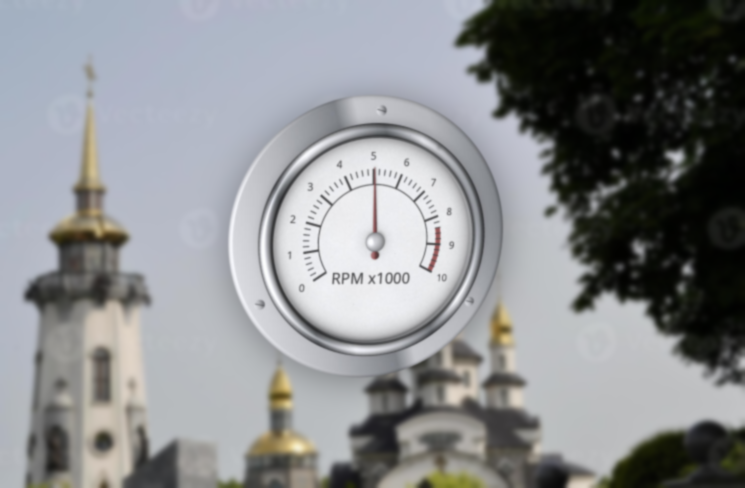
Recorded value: 5000 rpm
